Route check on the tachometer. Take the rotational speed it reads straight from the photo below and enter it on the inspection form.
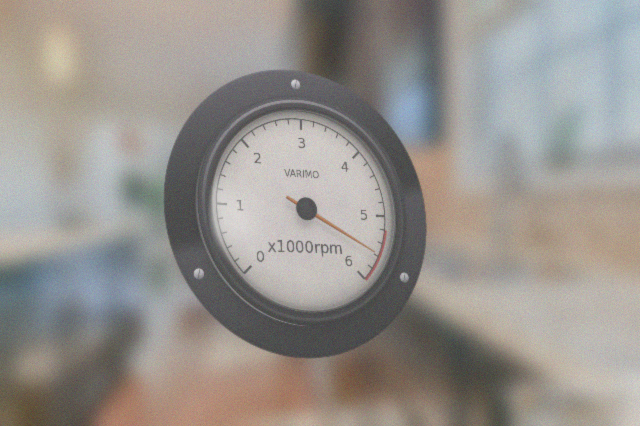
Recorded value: 5600 rpm
